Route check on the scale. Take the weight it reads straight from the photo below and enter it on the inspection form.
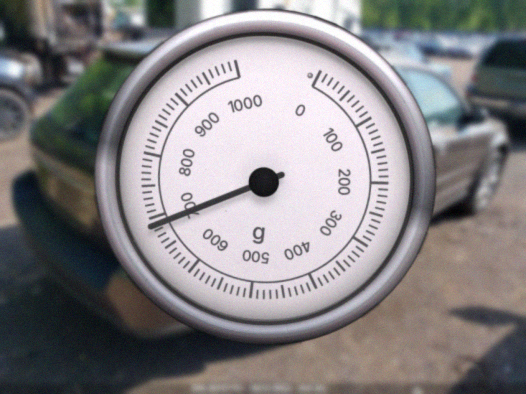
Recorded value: 690 g
